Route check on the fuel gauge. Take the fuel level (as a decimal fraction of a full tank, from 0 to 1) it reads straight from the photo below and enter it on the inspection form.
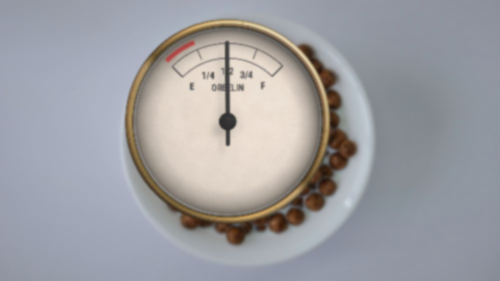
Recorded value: 0.5
